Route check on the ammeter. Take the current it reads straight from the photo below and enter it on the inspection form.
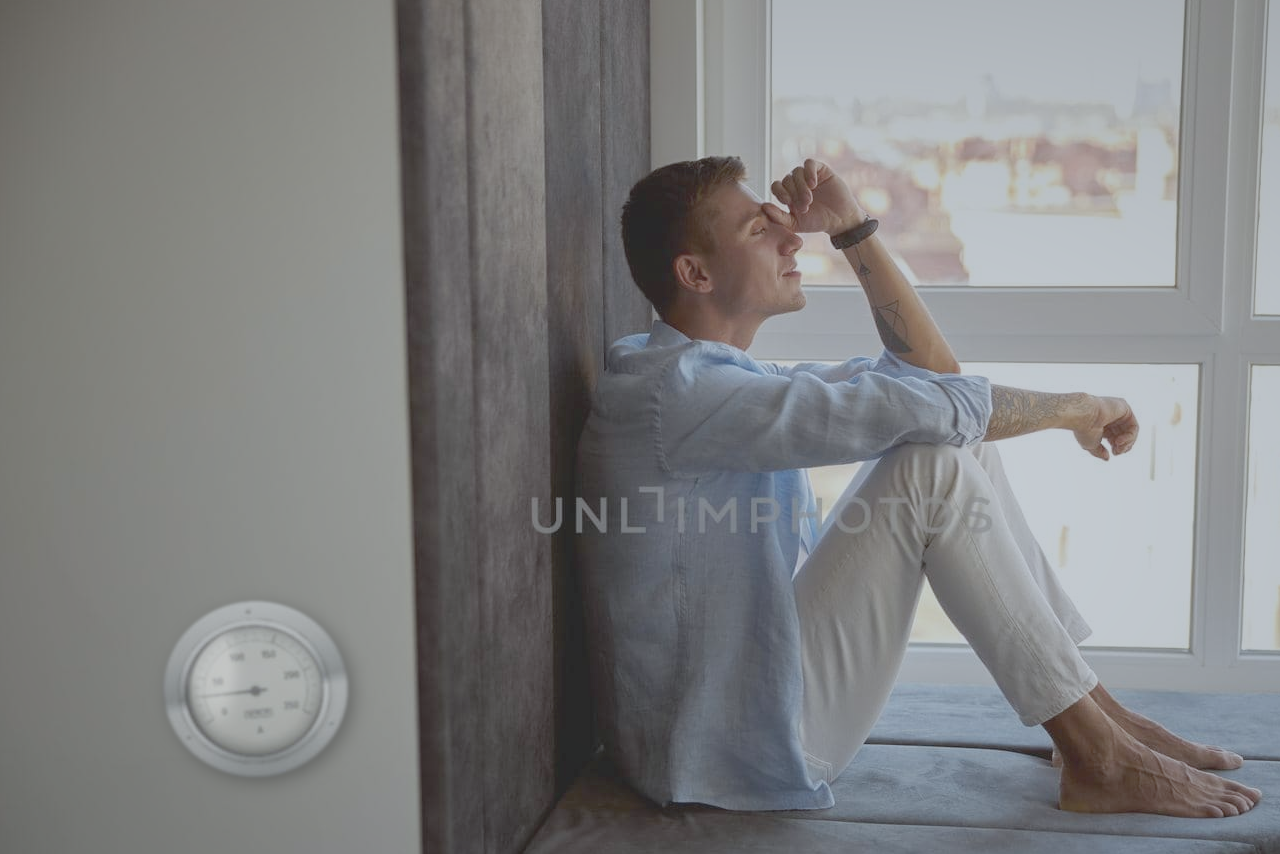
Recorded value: 30 A
